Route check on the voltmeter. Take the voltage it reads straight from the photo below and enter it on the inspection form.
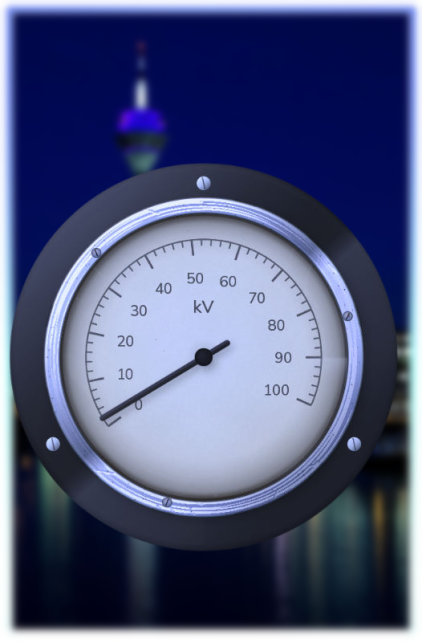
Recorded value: 2 kV
